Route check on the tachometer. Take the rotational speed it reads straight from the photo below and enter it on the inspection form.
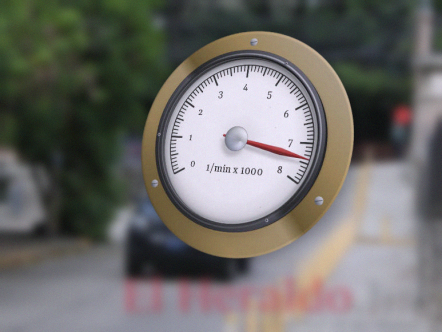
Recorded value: 7400 rpm
